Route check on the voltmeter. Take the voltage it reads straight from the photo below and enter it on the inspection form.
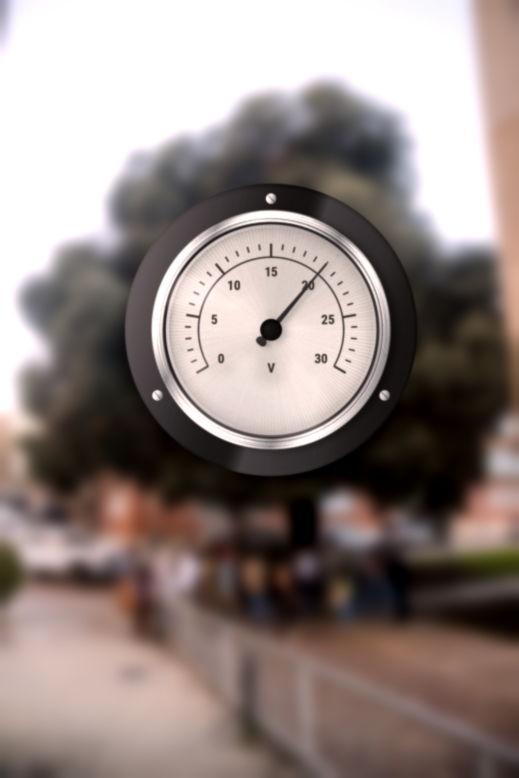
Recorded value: 20 V
